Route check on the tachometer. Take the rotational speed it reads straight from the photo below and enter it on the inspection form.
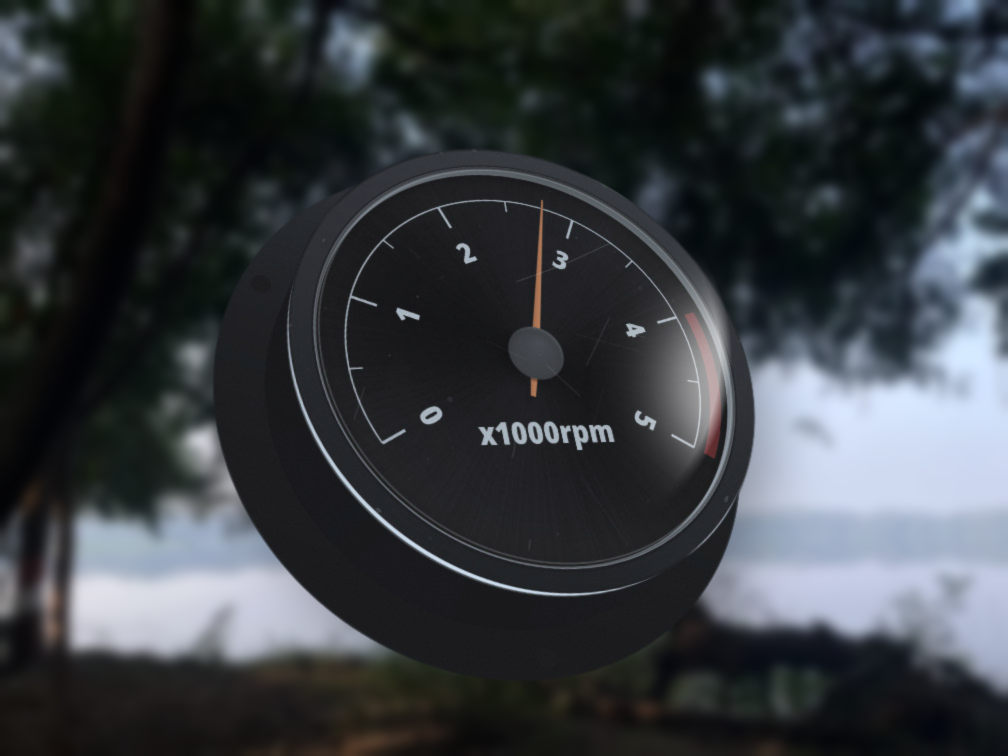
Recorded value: 2750 rpm
